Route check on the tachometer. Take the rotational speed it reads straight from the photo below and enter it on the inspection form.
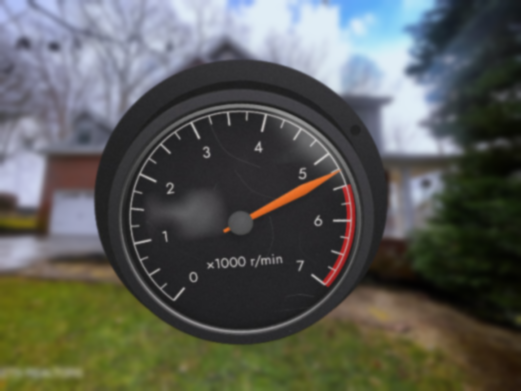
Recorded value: 5250 rpm
